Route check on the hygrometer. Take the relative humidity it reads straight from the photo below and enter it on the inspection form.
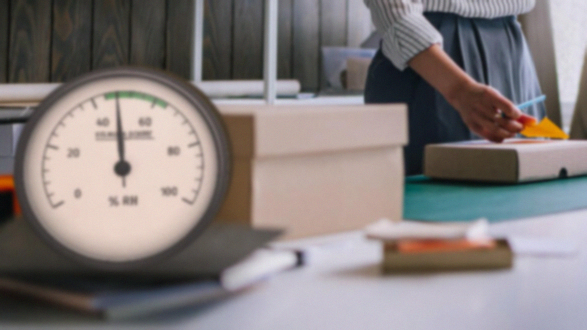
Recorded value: 48 %
